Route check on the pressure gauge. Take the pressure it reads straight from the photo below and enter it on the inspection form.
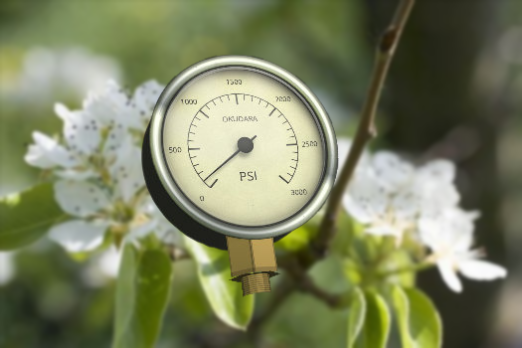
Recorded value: 100 psi
